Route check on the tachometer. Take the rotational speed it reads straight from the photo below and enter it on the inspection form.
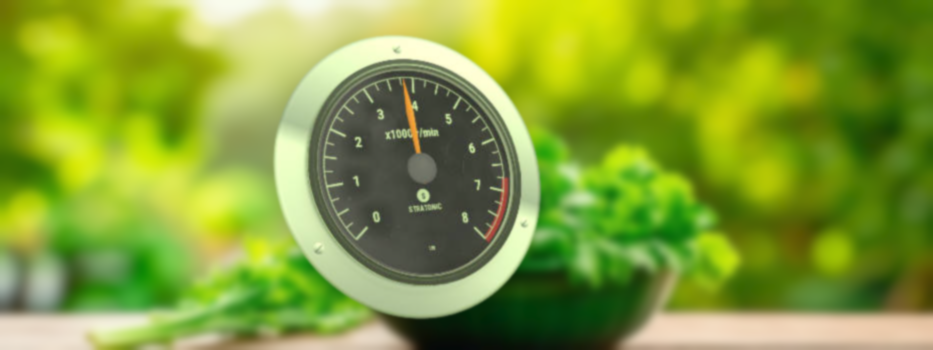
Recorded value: 3750 rpm
